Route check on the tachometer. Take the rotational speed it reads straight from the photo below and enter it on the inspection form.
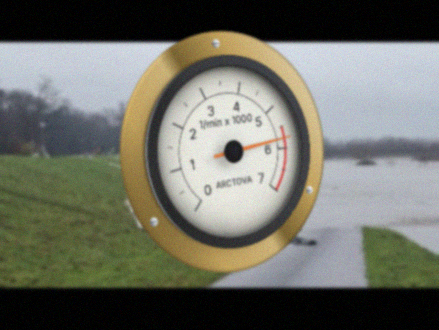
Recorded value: 5750 rpm
